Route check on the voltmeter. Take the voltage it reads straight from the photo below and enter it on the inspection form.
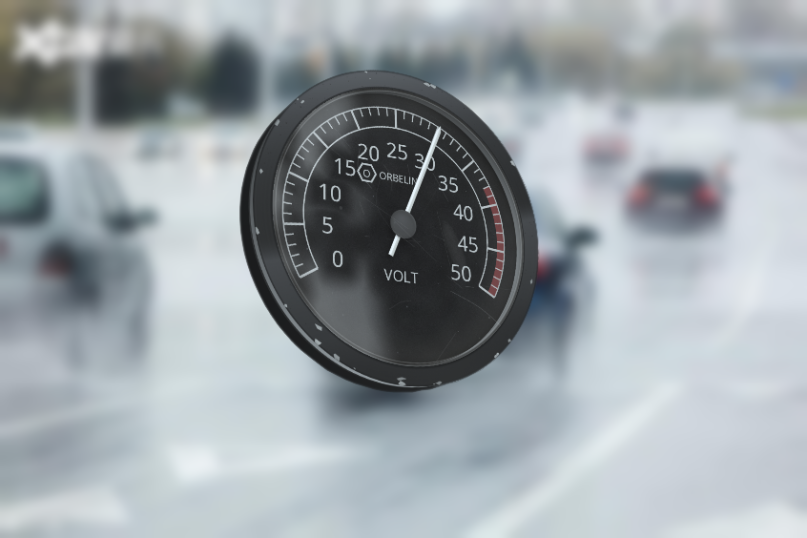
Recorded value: 30 V
